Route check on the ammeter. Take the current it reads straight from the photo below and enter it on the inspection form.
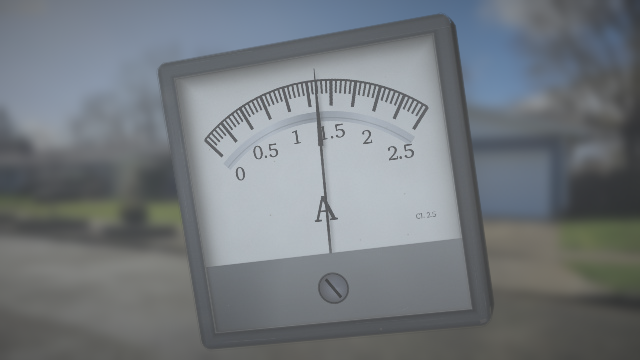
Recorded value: 1.35 A
